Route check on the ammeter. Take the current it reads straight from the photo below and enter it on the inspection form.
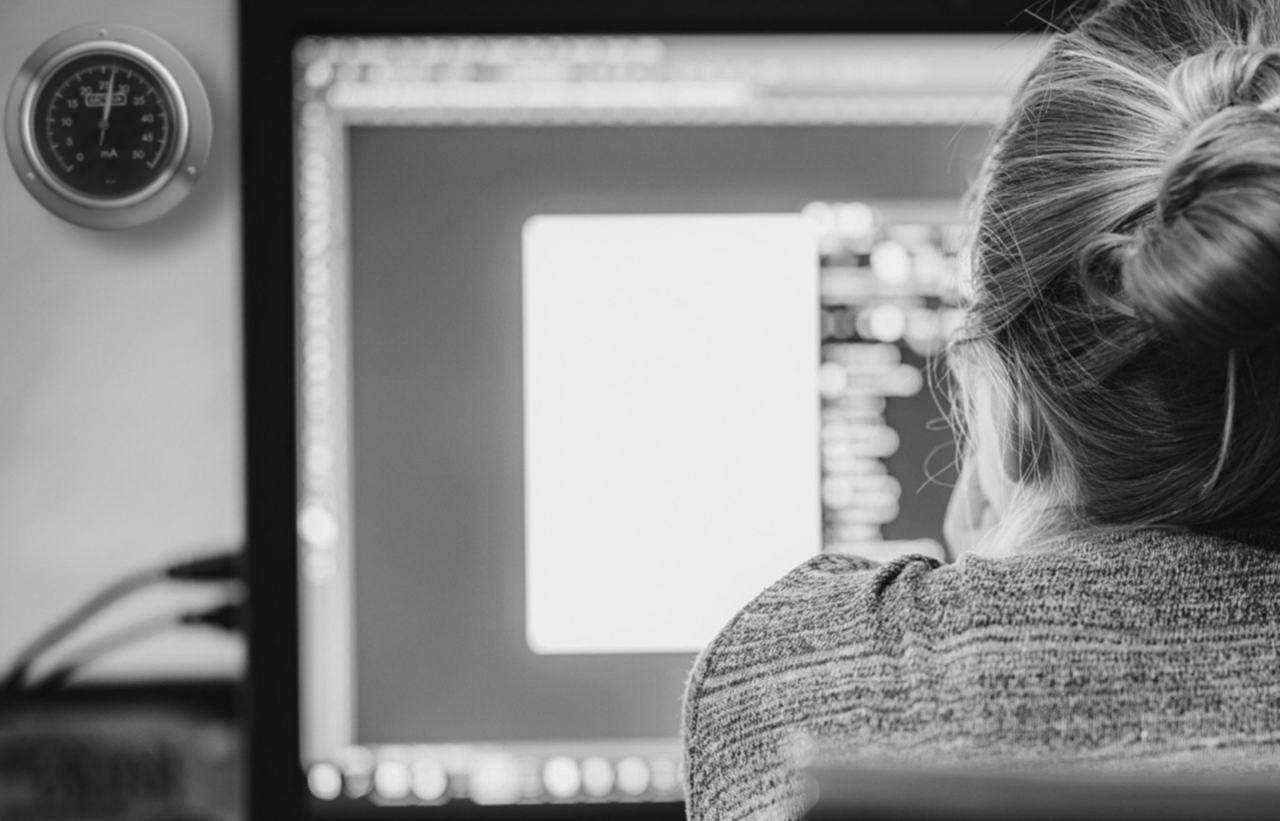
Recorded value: 27.5 mA
